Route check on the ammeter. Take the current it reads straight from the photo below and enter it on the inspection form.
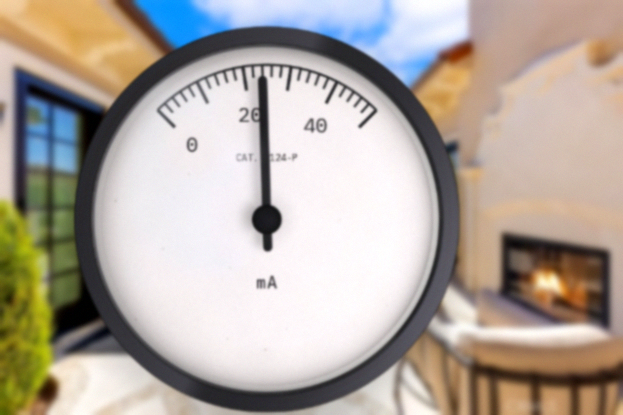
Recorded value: 24 mA
